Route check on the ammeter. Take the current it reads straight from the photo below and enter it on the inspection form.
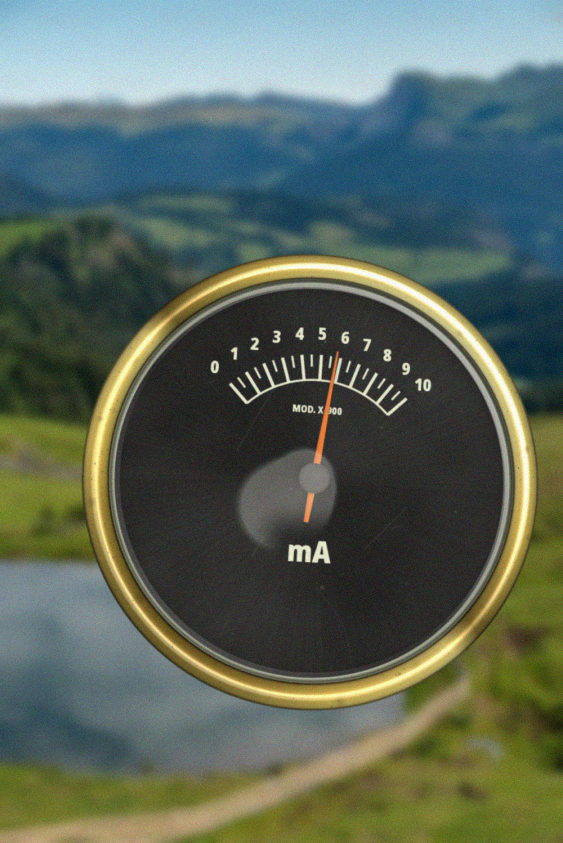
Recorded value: 5.75 mA
